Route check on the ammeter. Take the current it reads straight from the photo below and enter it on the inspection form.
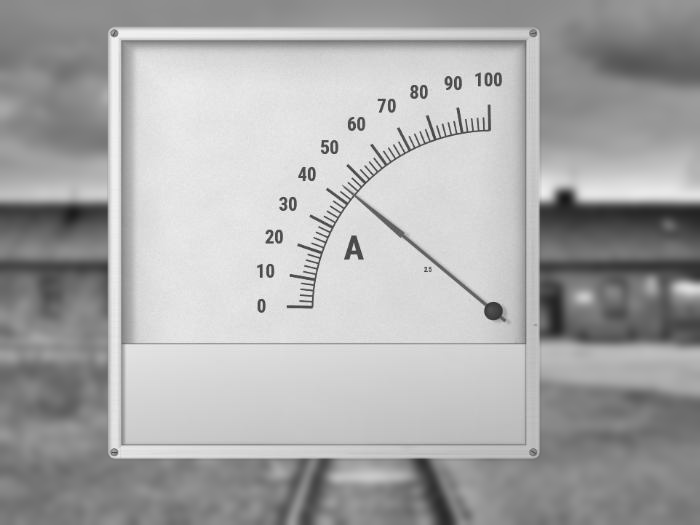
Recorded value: 44 A
